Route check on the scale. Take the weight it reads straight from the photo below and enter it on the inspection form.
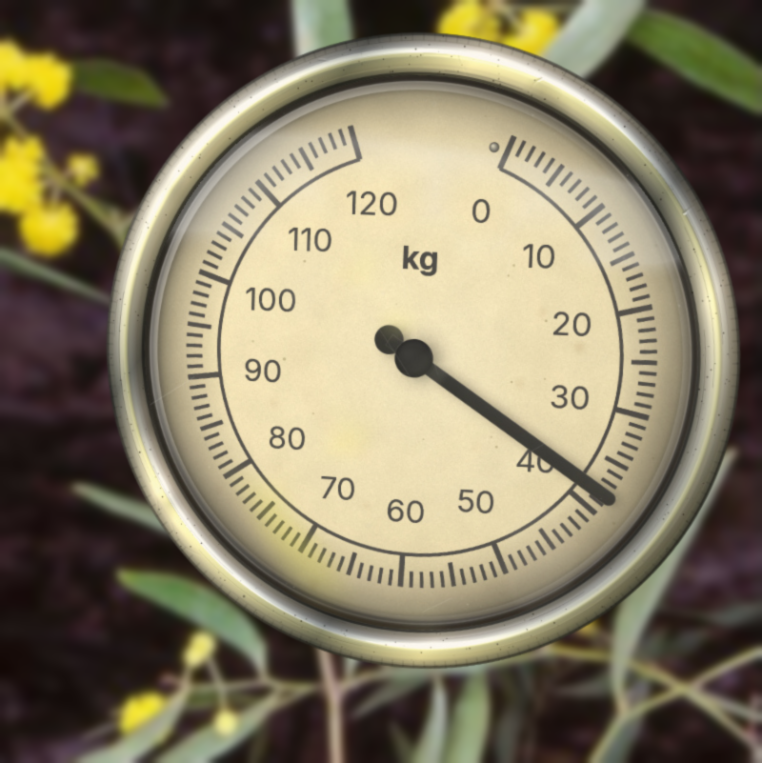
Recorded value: 38 kg
